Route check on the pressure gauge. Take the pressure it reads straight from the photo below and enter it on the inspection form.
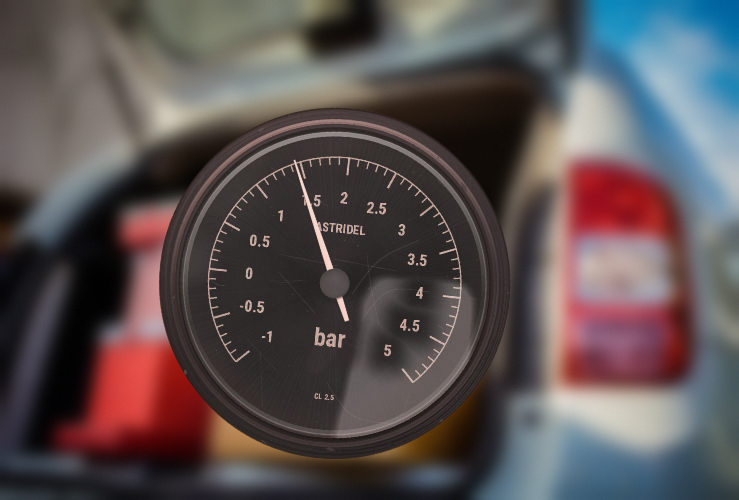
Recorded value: 1.45 bar
